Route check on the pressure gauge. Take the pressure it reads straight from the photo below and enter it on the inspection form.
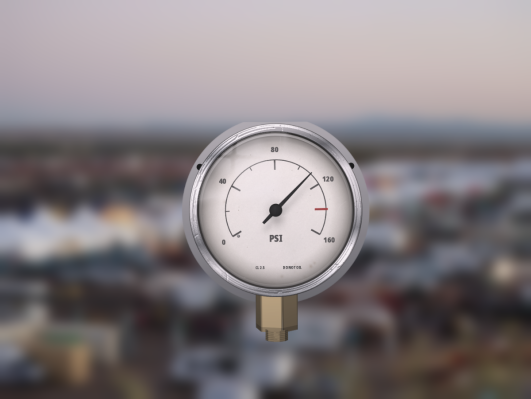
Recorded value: 110 psi
